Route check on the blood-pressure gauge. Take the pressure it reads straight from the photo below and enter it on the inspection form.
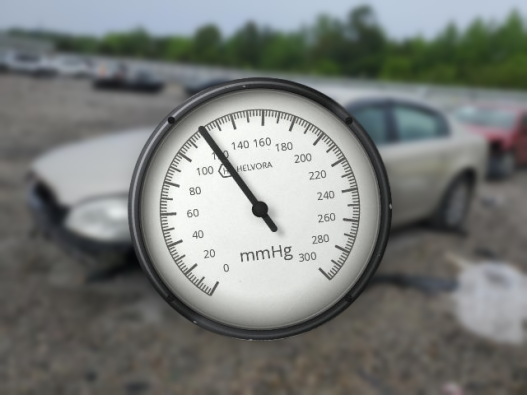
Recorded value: 120 mmHg
